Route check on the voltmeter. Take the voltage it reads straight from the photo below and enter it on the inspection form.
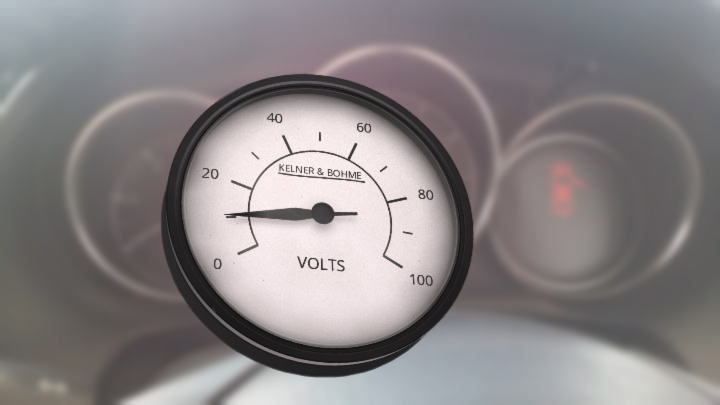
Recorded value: 10 V
